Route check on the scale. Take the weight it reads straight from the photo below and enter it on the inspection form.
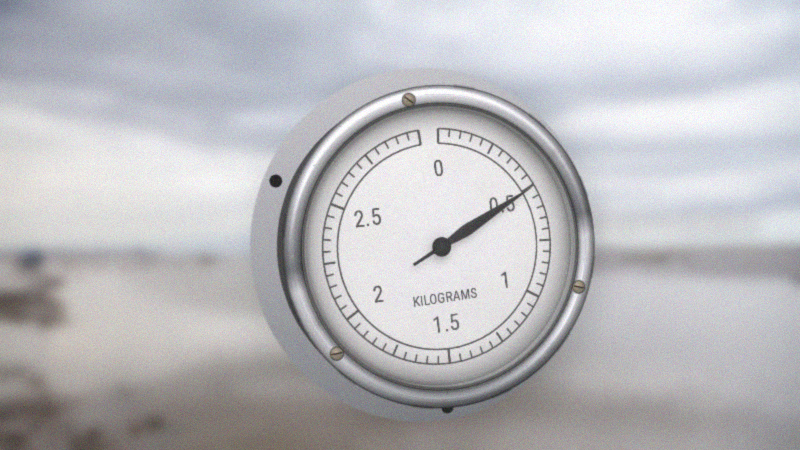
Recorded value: 0.5 kg
